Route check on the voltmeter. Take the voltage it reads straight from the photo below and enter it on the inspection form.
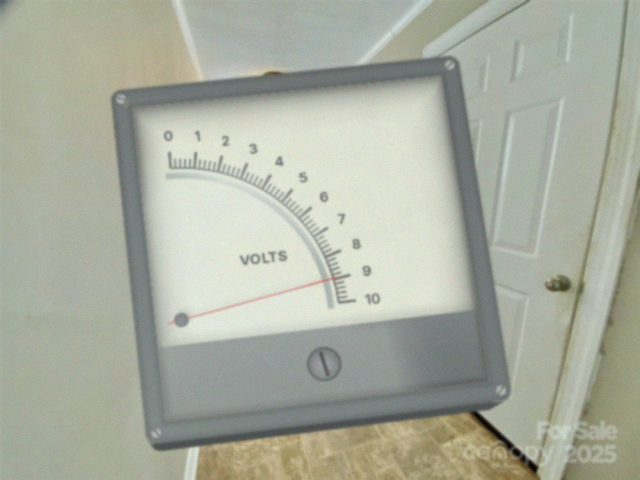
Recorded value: 9 V
